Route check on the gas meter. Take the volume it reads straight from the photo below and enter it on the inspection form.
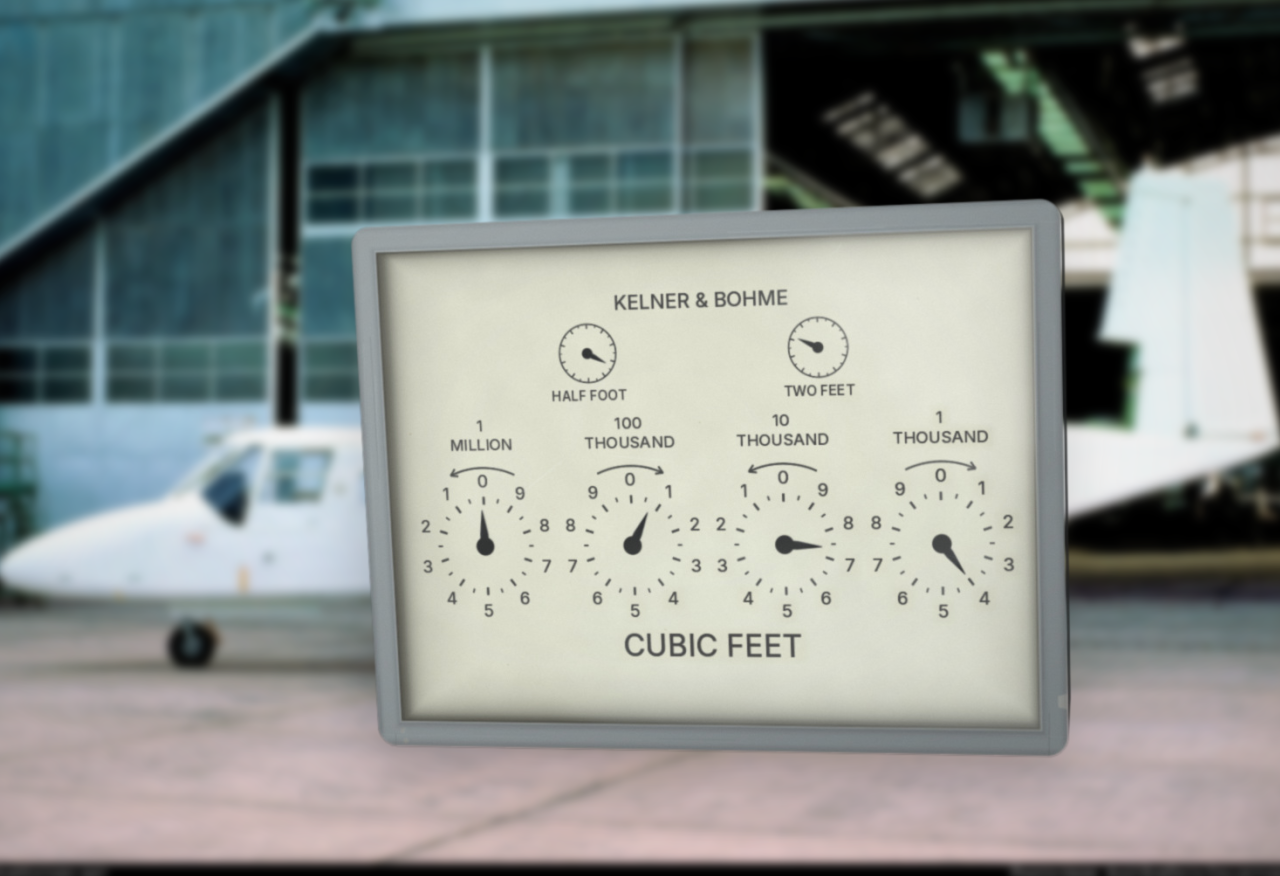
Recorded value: 7400 ft³
